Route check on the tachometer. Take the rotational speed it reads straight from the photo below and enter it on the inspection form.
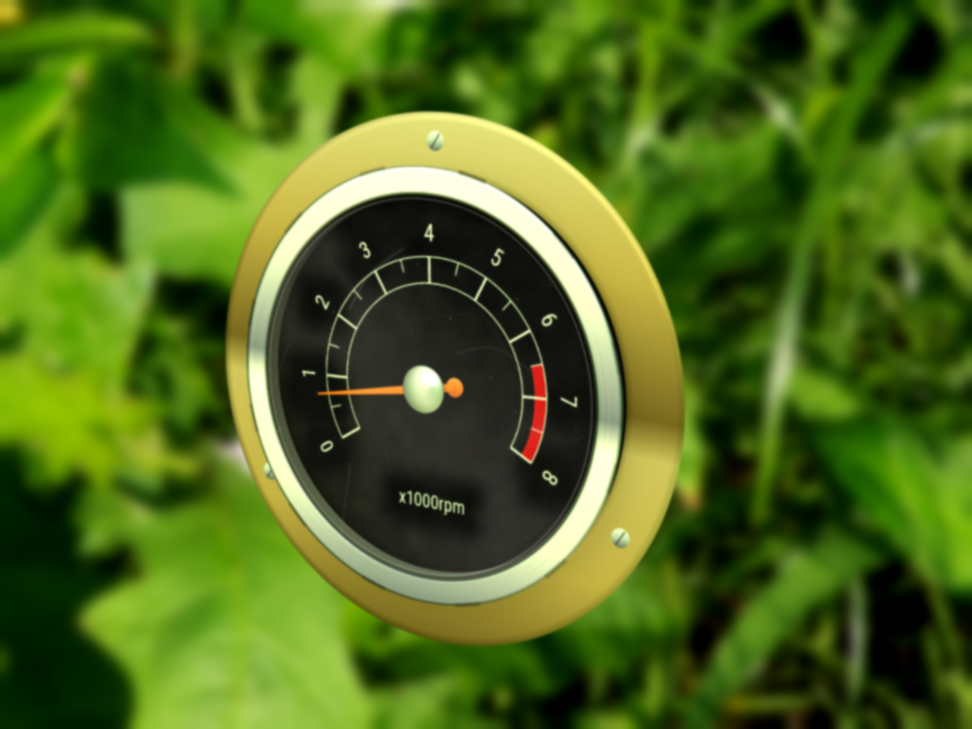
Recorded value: 750 rpm
